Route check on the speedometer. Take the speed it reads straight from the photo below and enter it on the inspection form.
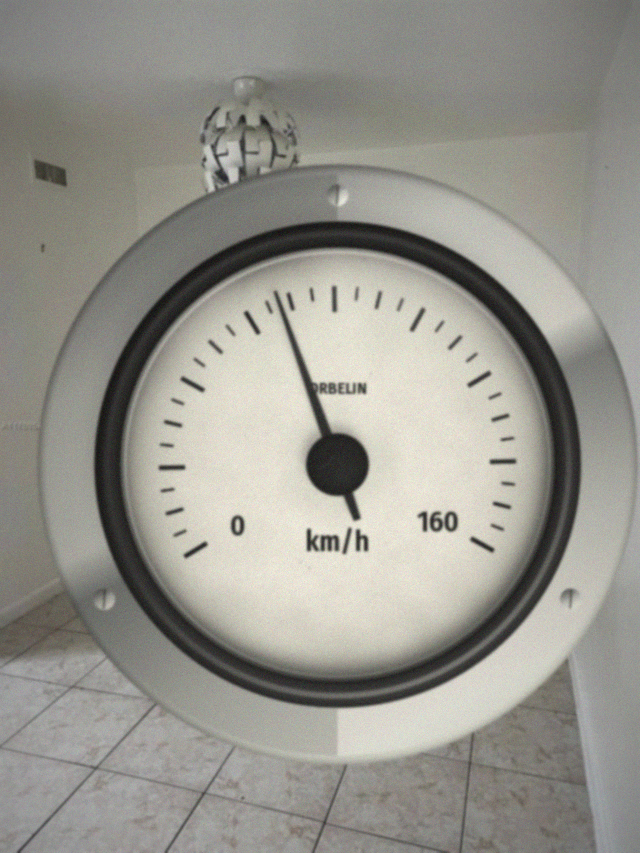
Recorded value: 67.5 km/h
